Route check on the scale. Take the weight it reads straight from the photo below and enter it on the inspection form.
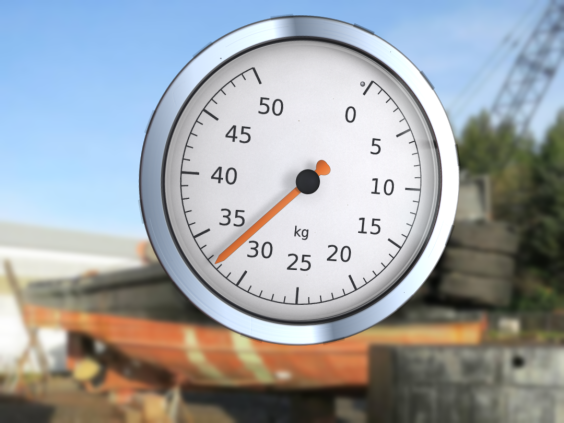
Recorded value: 32.5 kg
